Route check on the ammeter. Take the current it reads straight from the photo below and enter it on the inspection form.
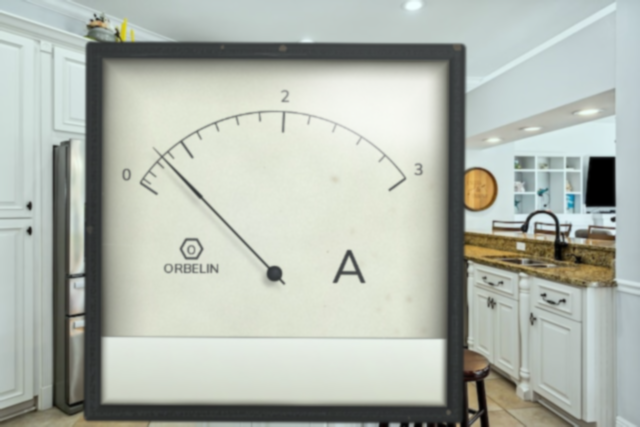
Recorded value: 0.7 A
